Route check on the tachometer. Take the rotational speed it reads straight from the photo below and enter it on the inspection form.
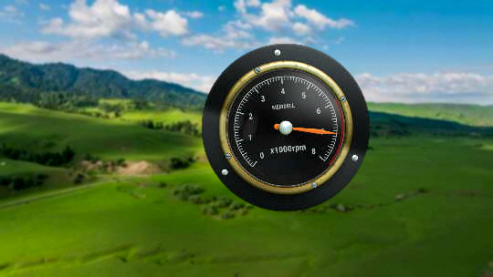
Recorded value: 7000 rpm
